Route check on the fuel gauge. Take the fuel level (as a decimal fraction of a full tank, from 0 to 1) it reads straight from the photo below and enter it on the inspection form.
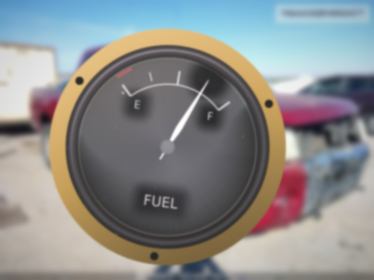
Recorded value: 0.75
